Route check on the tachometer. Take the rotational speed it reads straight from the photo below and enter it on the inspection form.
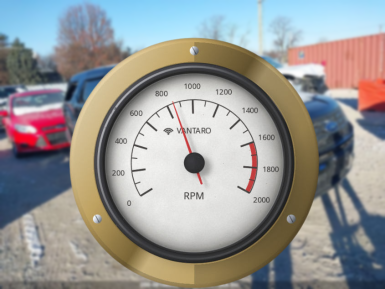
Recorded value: 850 rpm
